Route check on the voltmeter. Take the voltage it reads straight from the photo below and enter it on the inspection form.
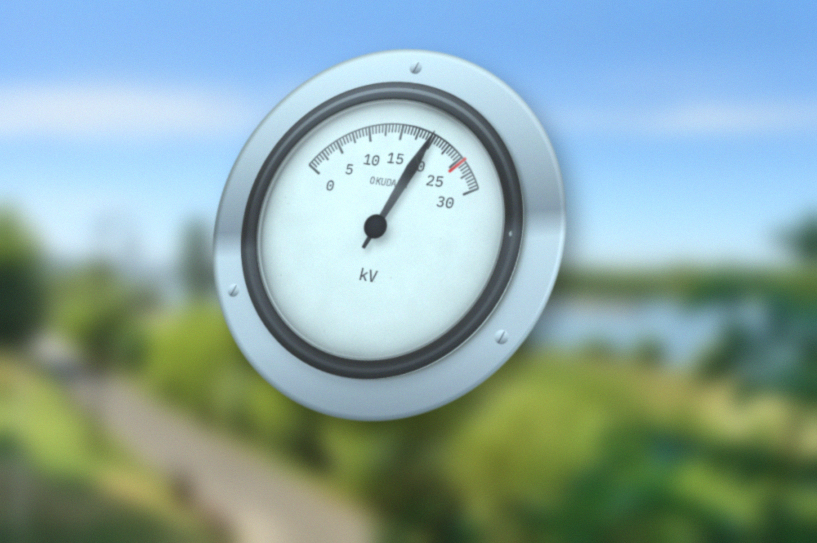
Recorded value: 20 kV
